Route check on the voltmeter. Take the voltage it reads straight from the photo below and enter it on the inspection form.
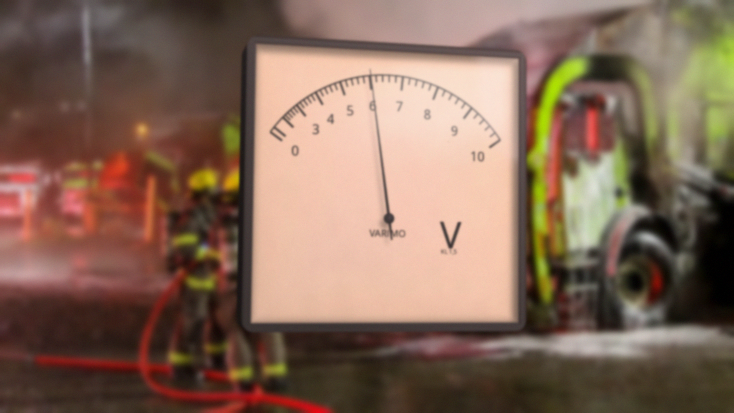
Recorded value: 6 V
